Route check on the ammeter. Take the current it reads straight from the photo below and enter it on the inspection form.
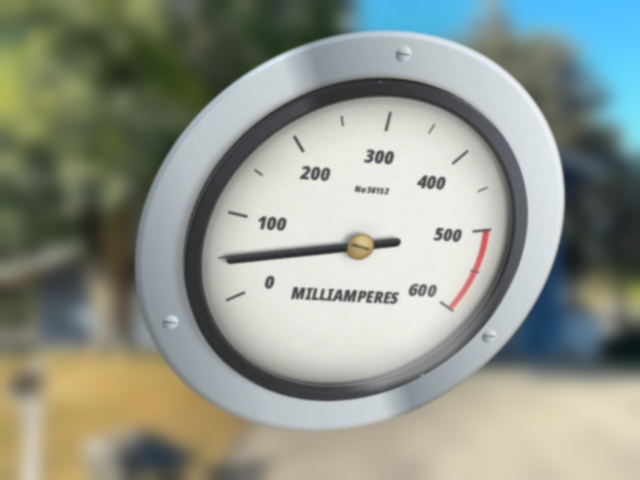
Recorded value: 50 mA
